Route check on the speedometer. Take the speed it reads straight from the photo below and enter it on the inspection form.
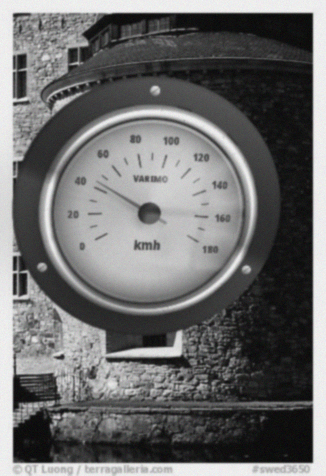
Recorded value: 45 km/h
